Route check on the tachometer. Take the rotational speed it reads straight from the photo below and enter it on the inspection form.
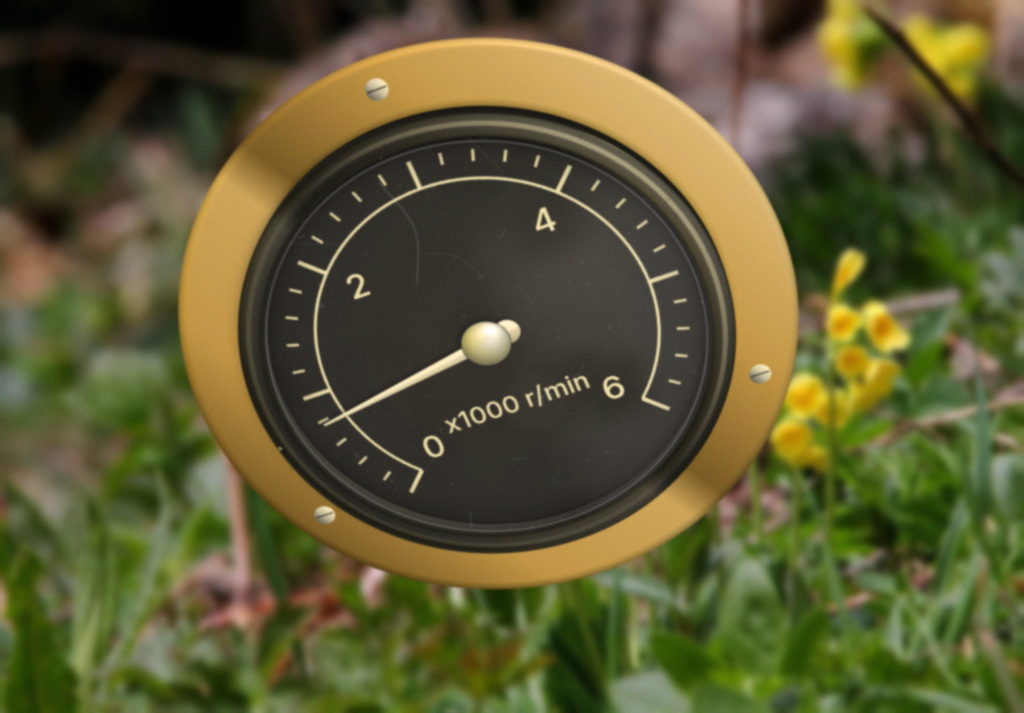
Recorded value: 800 rpm
